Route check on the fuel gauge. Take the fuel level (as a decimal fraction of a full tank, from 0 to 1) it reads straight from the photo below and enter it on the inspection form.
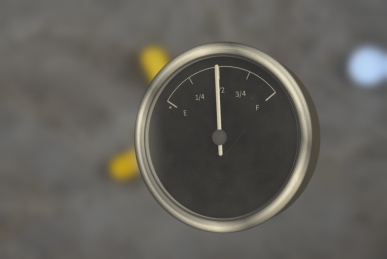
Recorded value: 0.5
